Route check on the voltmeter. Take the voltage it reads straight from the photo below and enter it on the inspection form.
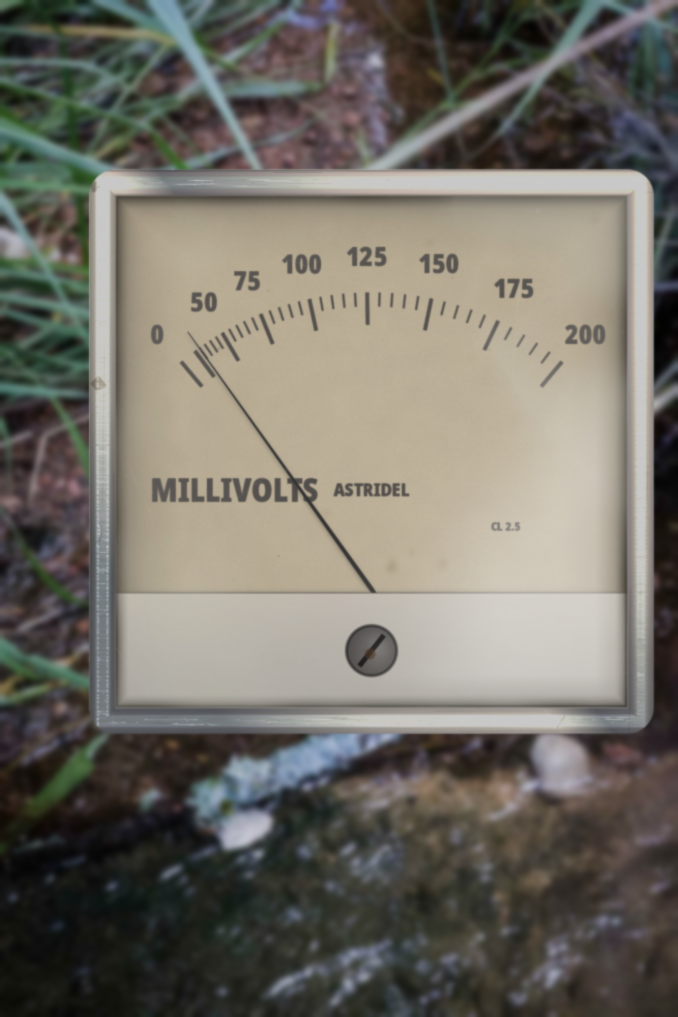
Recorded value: 30 mV
